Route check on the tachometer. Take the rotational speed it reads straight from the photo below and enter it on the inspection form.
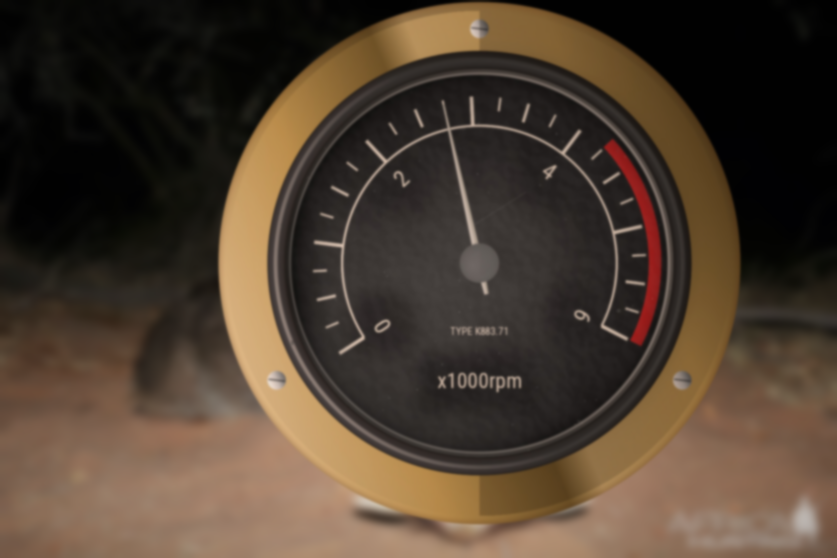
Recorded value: 2750 rpm
